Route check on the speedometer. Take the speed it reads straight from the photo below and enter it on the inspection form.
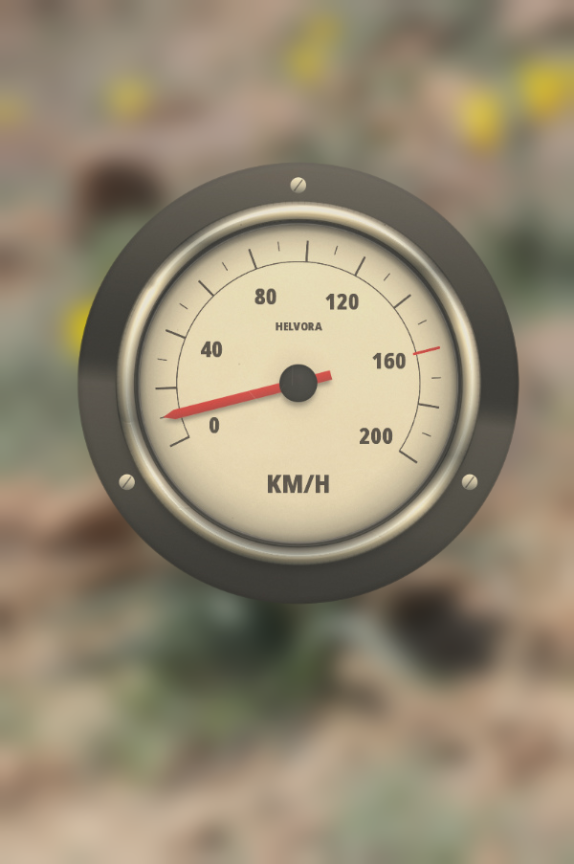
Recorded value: 10 km/h
